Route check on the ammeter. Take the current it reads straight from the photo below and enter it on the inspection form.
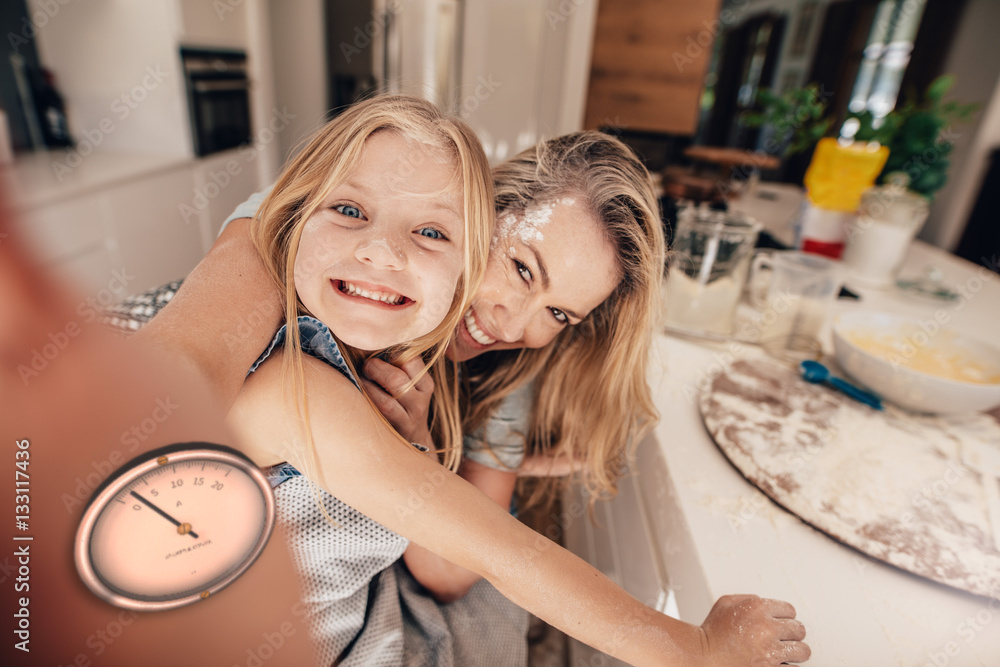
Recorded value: 2.5 A
